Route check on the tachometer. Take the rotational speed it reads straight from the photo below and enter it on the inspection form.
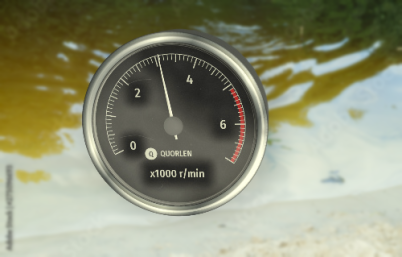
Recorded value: 3100 rpm
